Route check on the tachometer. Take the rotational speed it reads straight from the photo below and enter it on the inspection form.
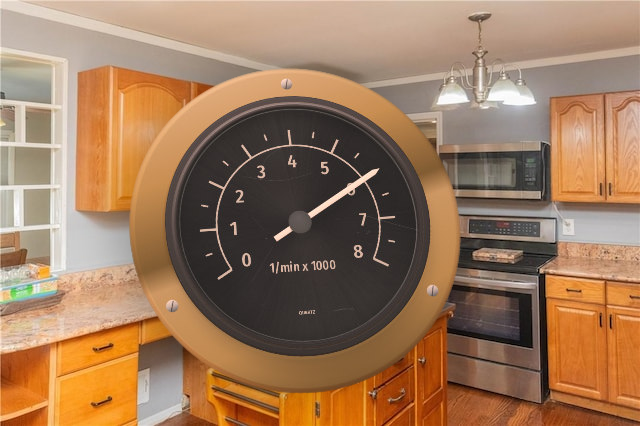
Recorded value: 6000 rpm
